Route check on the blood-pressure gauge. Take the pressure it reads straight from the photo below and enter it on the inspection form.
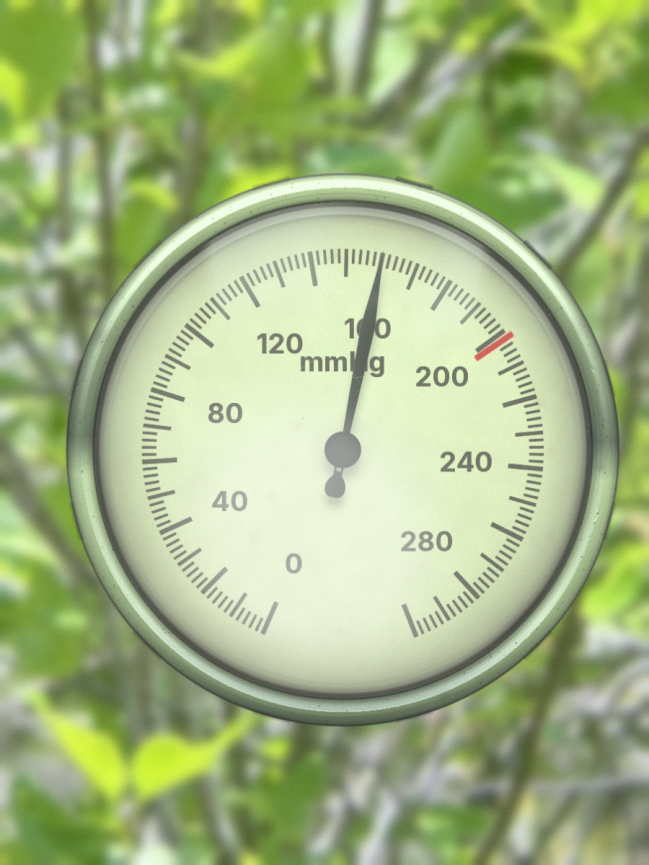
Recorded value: 160 mmHg
